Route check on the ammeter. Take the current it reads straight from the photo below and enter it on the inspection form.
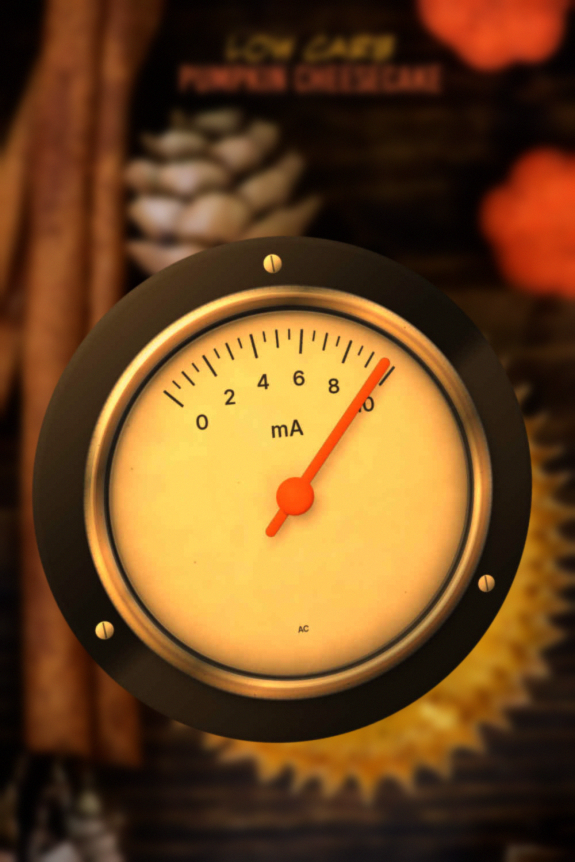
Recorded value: 9.5 mA
